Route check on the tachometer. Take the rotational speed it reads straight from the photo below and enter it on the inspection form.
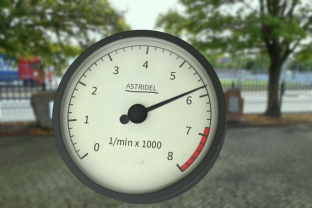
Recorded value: 5800 rpm
